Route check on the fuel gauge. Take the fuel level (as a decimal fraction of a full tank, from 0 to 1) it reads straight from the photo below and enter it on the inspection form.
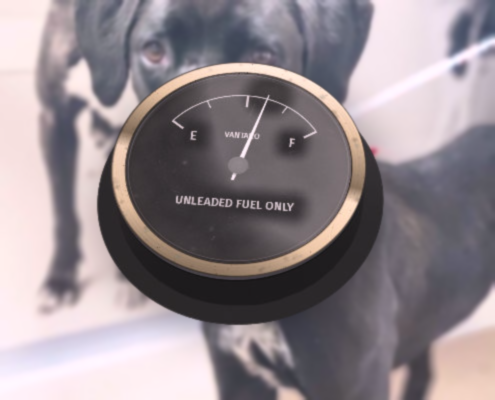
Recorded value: 0.625
